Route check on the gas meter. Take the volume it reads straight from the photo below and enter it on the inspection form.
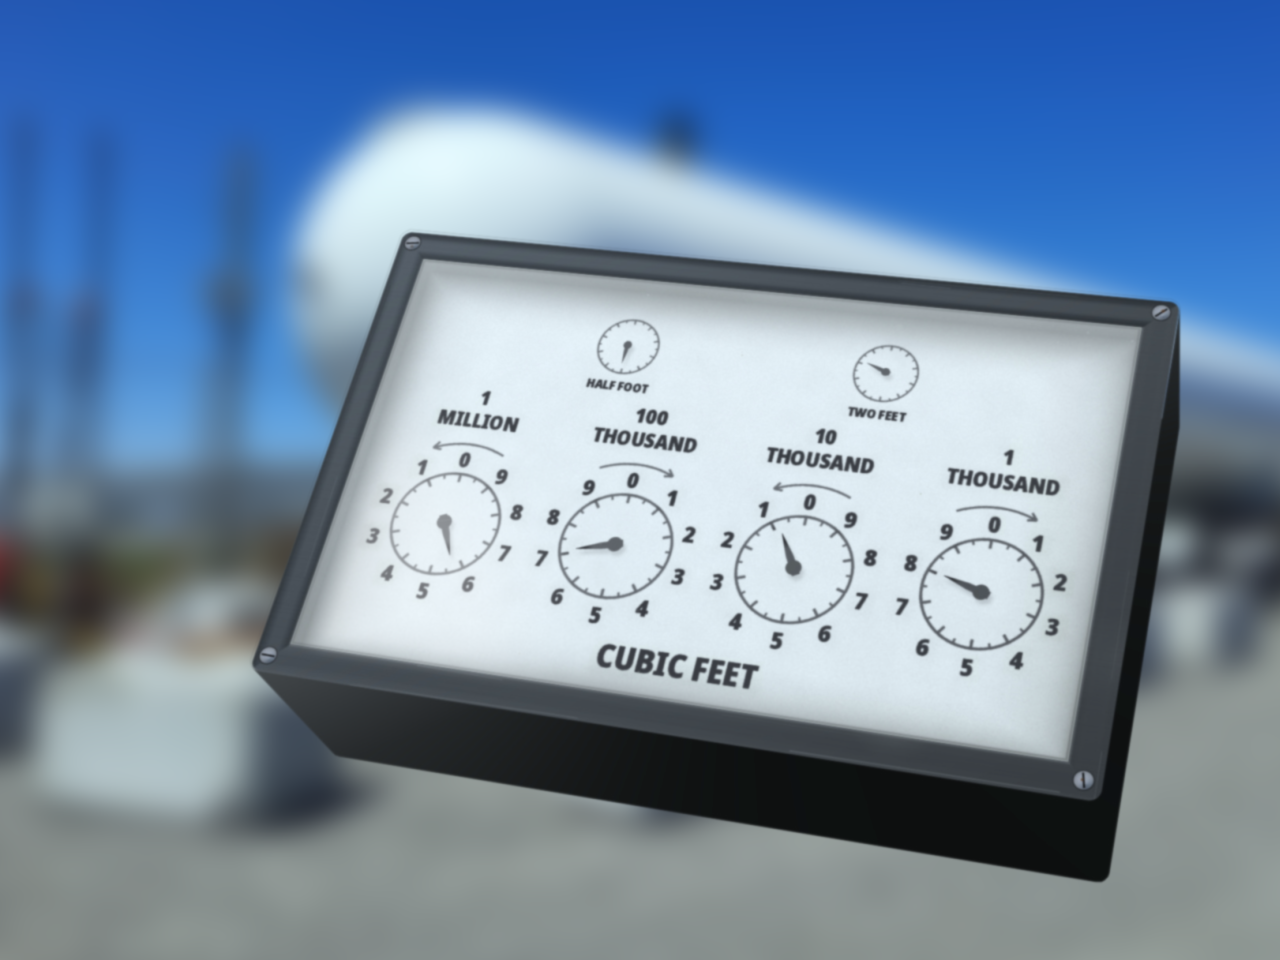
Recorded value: 570800 ft³
